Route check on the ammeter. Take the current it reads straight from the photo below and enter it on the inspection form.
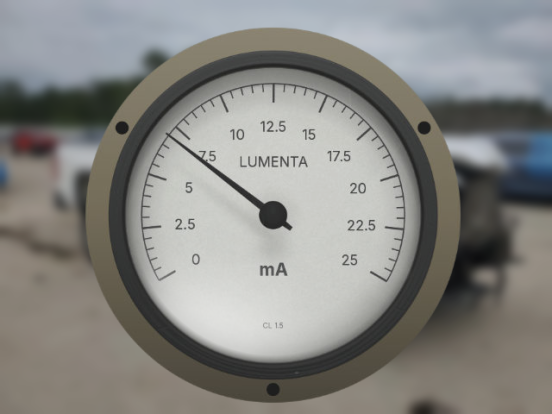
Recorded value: 7 mA
